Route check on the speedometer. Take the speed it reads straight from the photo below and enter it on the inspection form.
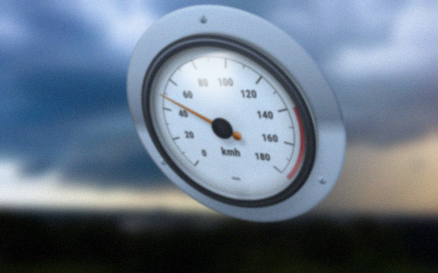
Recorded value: 50 km/h
